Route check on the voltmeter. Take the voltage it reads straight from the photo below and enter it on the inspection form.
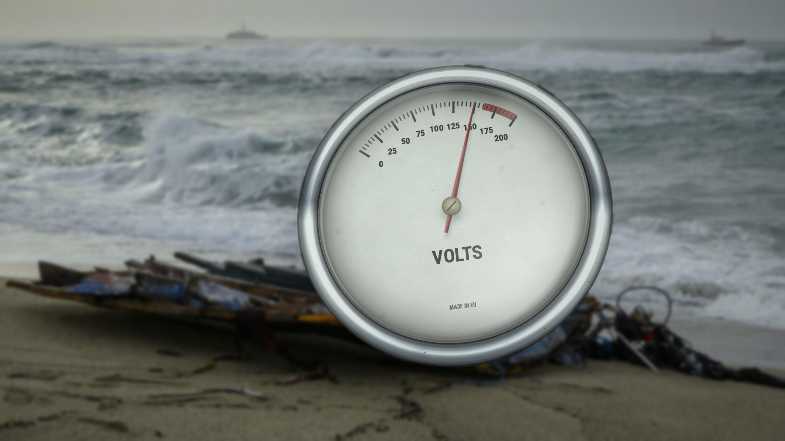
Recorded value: 150 V
